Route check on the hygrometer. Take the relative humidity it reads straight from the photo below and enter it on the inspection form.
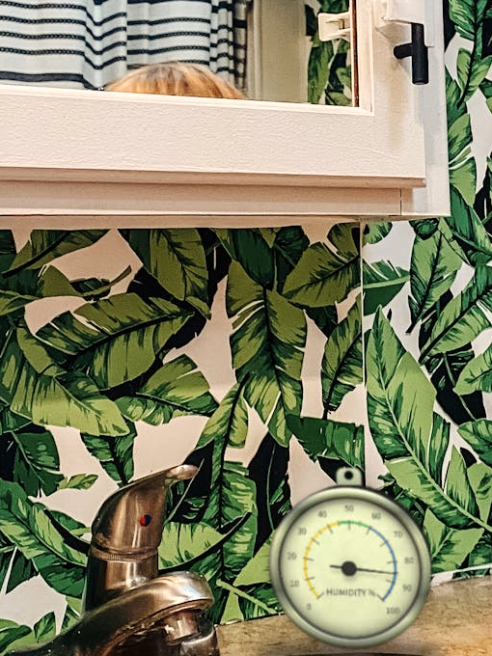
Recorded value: 85 %
